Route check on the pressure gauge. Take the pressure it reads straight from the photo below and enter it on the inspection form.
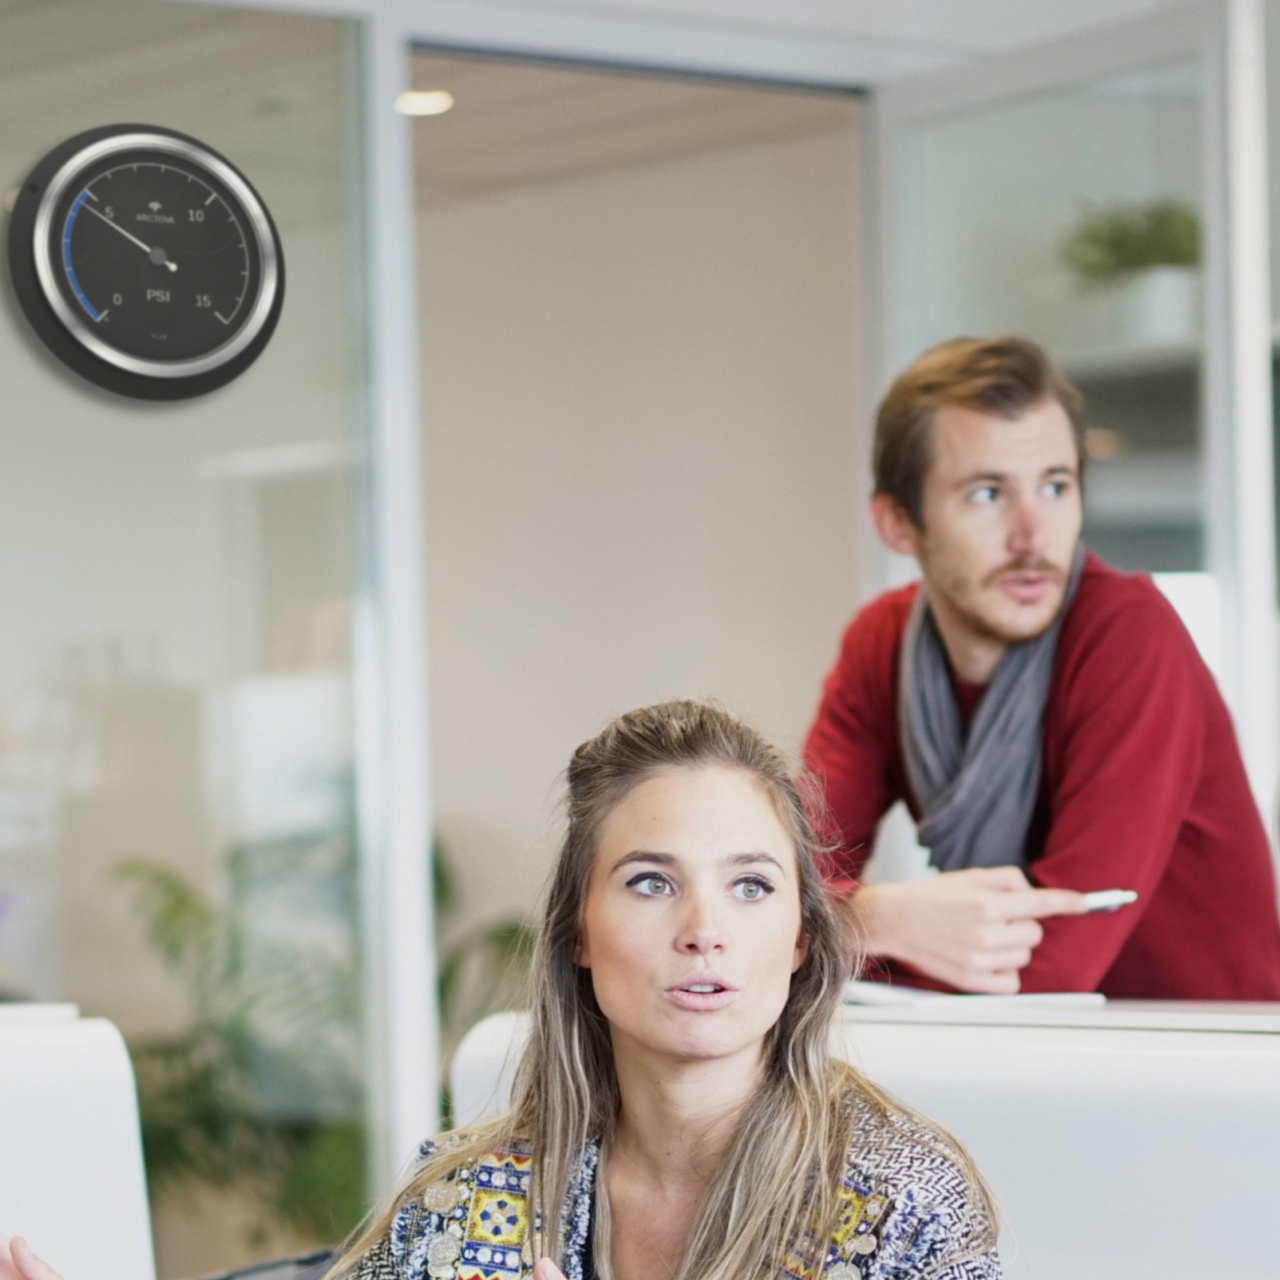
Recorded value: 4.5 psi
